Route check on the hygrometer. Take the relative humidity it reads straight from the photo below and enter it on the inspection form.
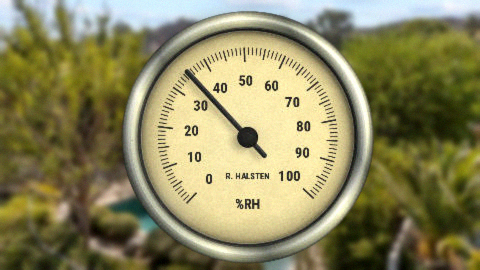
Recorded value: 35 %
